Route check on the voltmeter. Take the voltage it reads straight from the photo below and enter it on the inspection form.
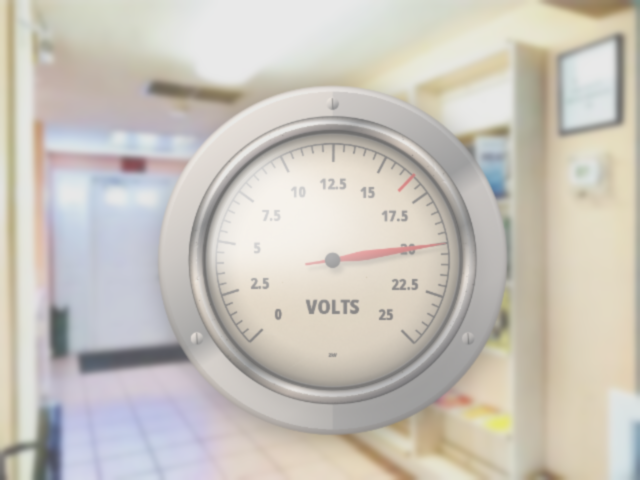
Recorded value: 20 V
